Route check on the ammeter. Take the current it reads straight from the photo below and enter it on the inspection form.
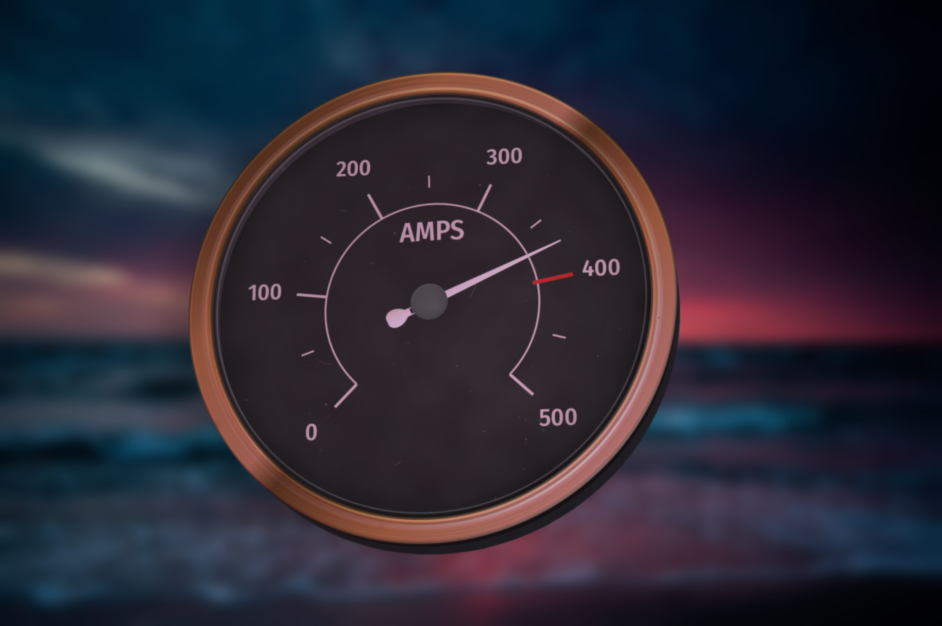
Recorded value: 375 A
